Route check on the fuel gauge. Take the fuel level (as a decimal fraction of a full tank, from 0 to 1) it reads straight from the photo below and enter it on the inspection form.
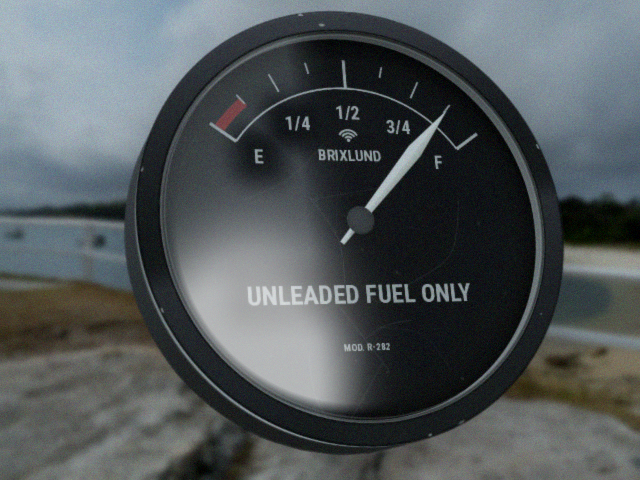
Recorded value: 0.875
